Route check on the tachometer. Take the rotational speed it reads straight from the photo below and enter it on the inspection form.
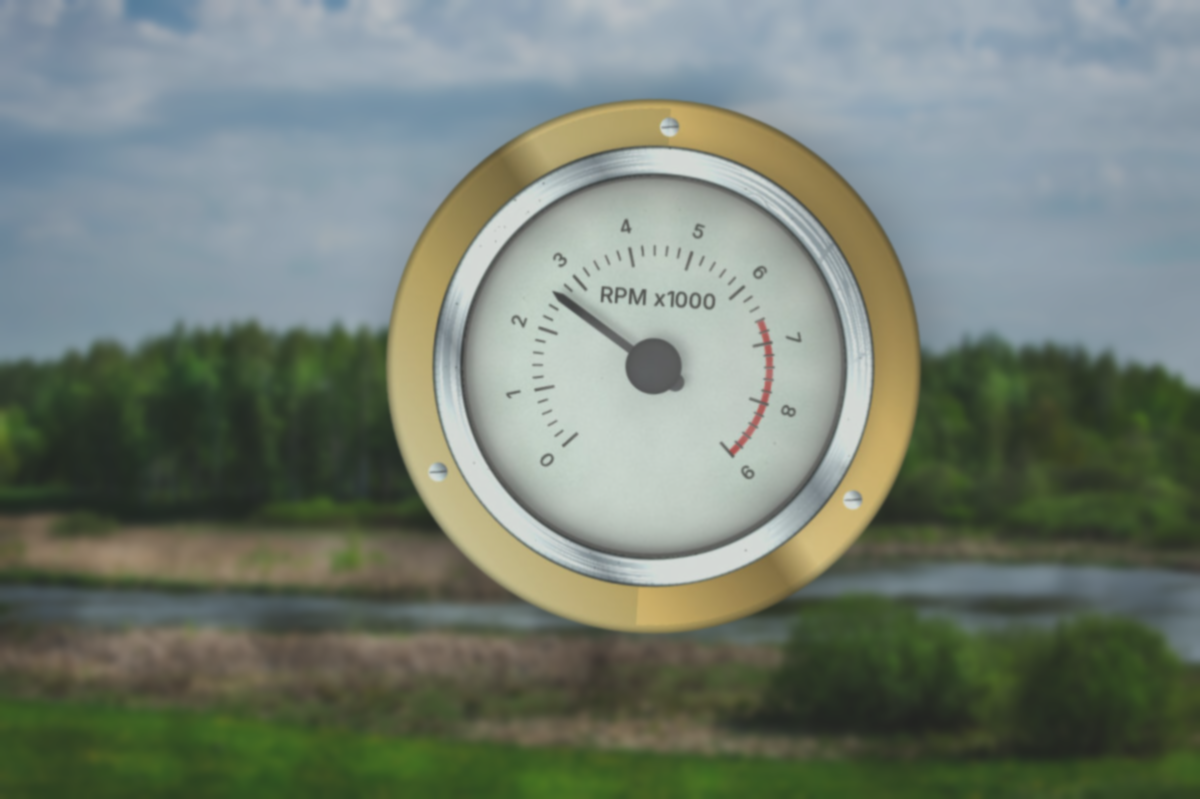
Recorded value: 2600 rpm
